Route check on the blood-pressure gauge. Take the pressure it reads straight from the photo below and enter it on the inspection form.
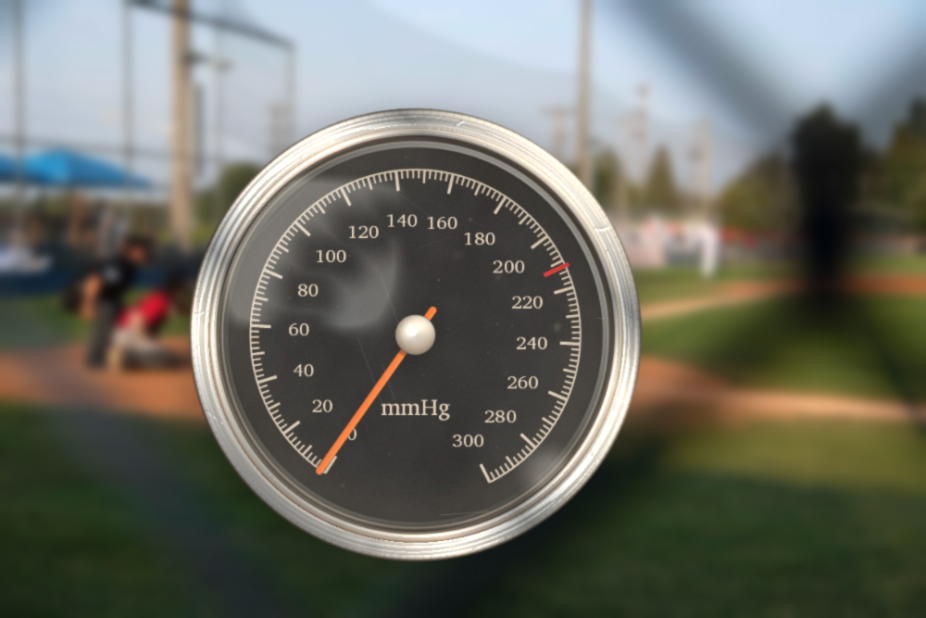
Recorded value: 2 mmHg
